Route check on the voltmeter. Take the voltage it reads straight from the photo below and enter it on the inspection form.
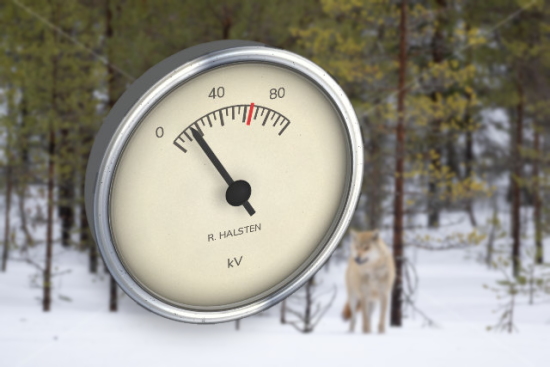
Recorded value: 15 kV
